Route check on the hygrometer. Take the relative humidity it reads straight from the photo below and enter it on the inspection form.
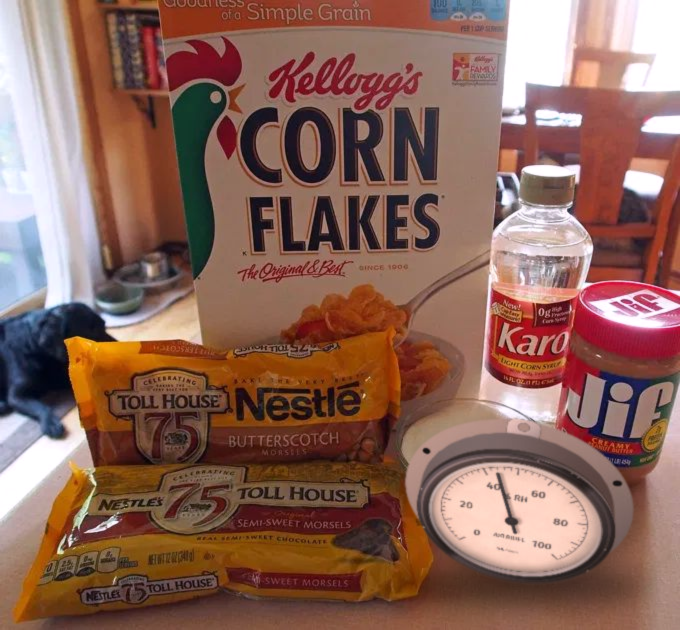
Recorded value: 44 %
